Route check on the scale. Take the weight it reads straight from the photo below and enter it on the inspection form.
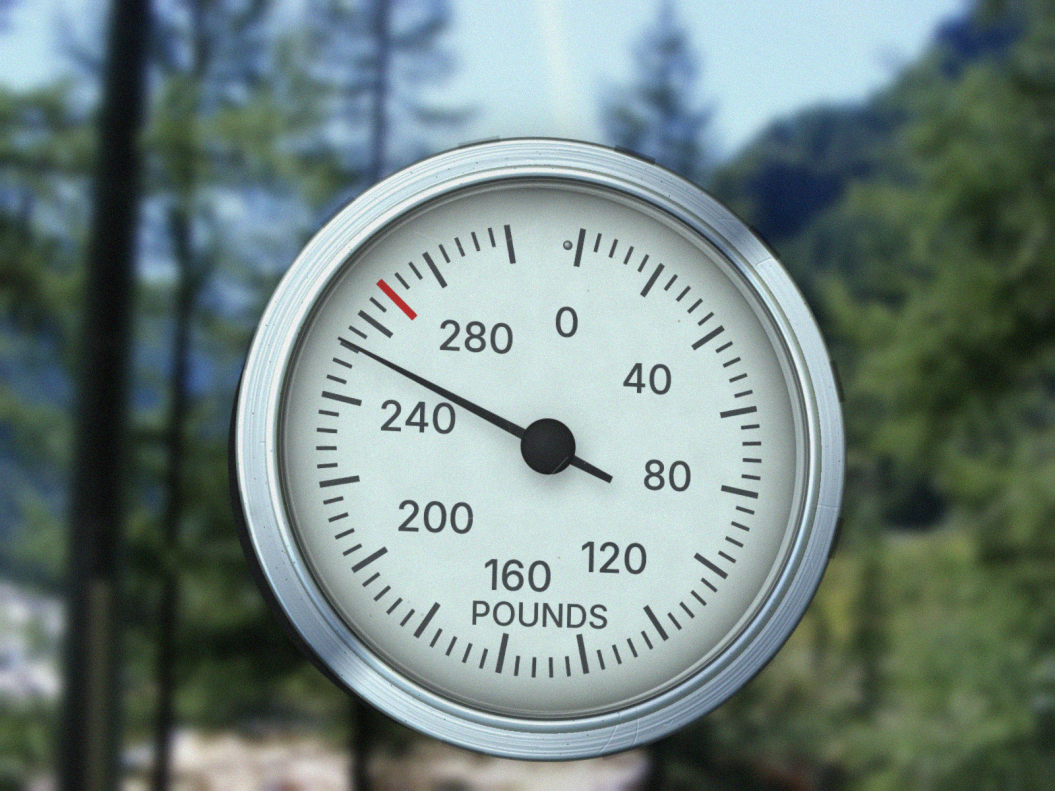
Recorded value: 252 lb
